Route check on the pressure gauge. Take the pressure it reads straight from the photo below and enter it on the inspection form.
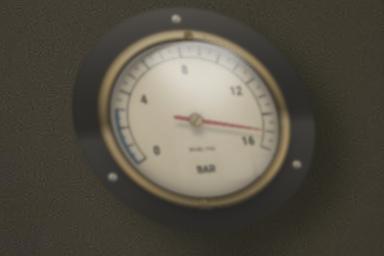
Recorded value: 15 bar
